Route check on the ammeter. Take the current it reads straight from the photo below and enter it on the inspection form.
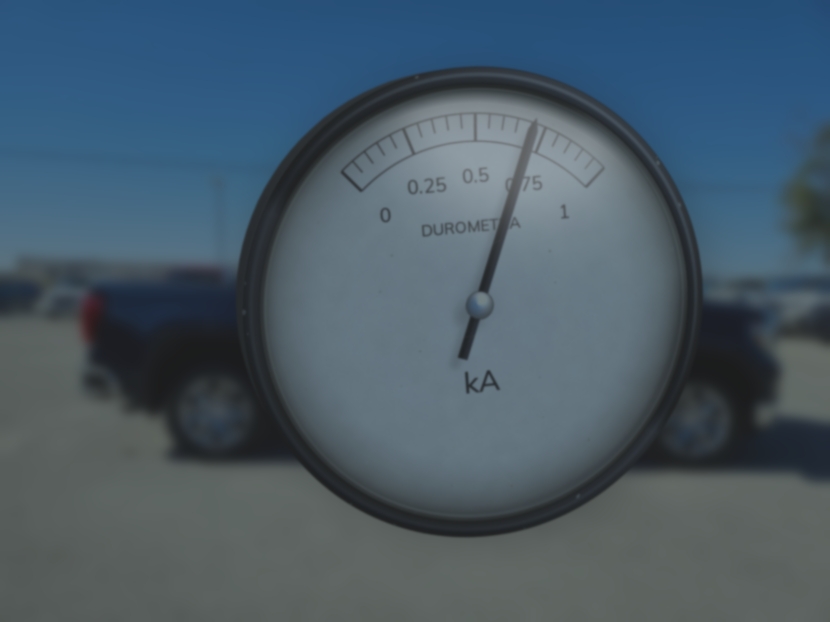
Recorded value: 0.7 kA
